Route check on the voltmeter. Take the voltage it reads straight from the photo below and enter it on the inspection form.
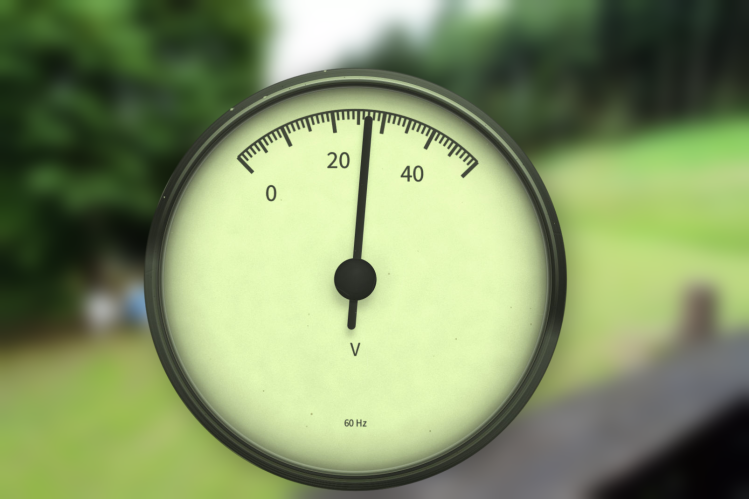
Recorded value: 27 V
